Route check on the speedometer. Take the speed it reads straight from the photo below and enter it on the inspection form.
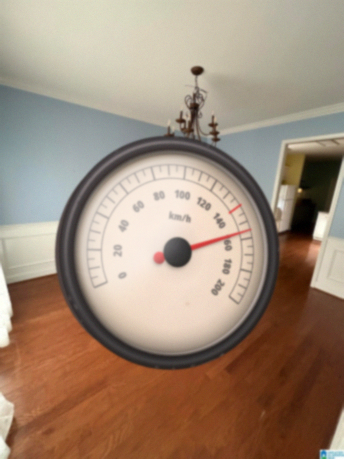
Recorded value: 155 km/h
